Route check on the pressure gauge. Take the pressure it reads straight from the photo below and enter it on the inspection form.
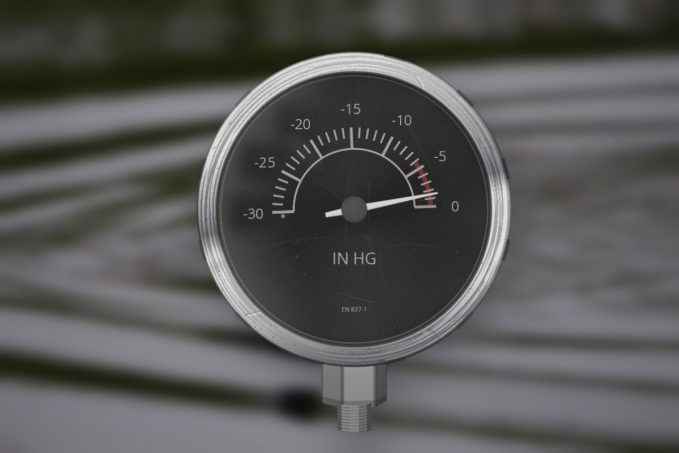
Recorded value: -1.5 inHg
